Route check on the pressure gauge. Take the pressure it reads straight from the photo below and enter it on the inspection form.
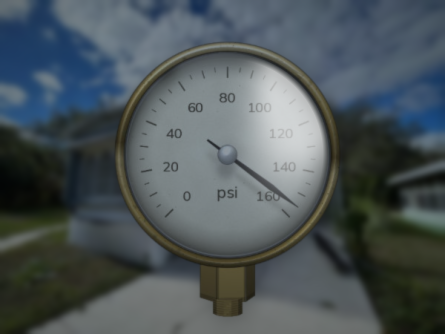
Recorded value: 155 psi
